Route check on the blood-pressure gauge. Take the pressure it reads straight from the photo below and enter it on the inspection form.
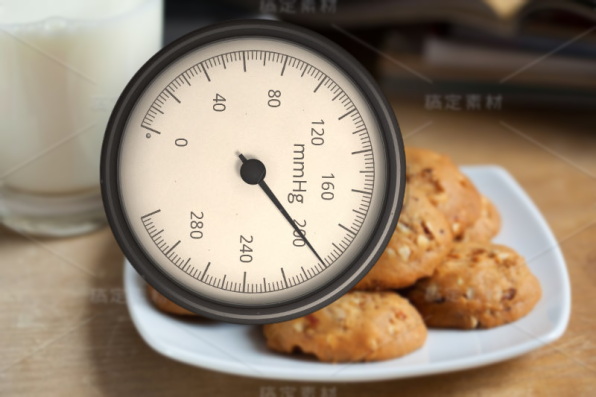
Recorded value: 200 mmHg
